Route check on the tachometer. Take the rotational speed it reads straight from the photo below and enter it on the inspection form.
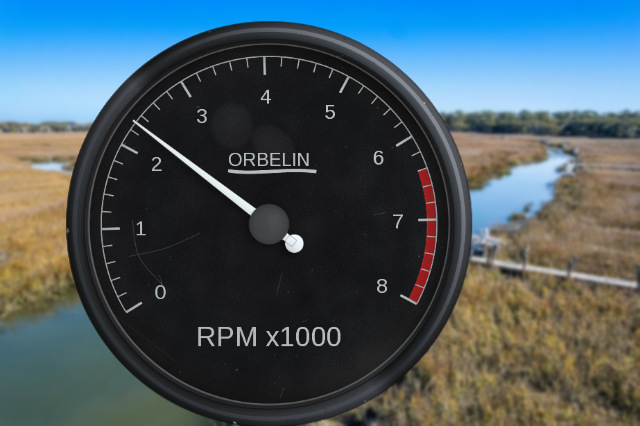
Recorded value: 2300 rpm
